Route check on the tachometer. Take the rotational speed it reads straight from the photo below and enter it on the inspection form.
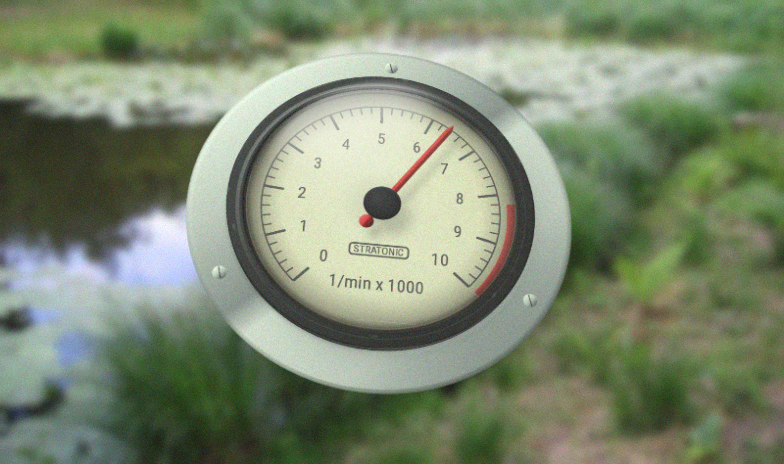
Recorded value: 6400 rpm
